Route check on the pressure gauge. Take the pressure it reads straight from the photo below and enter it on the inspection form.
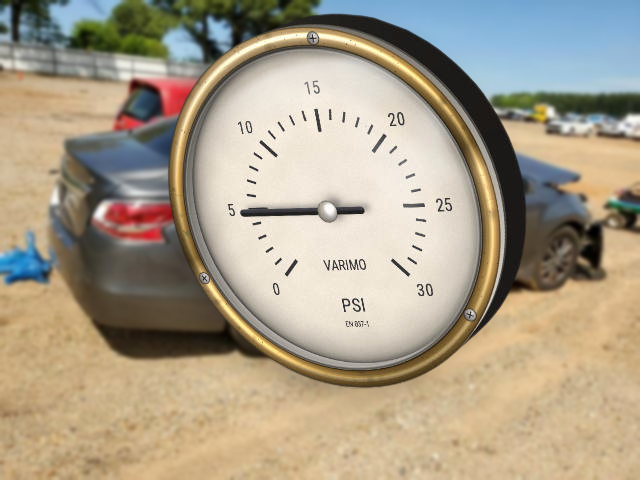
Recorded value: 5 psi
